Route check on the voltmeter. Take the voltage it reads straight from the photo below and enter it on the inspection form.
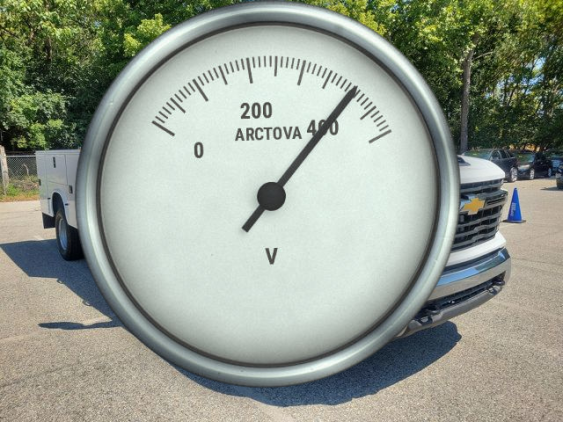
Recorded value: 400 V
